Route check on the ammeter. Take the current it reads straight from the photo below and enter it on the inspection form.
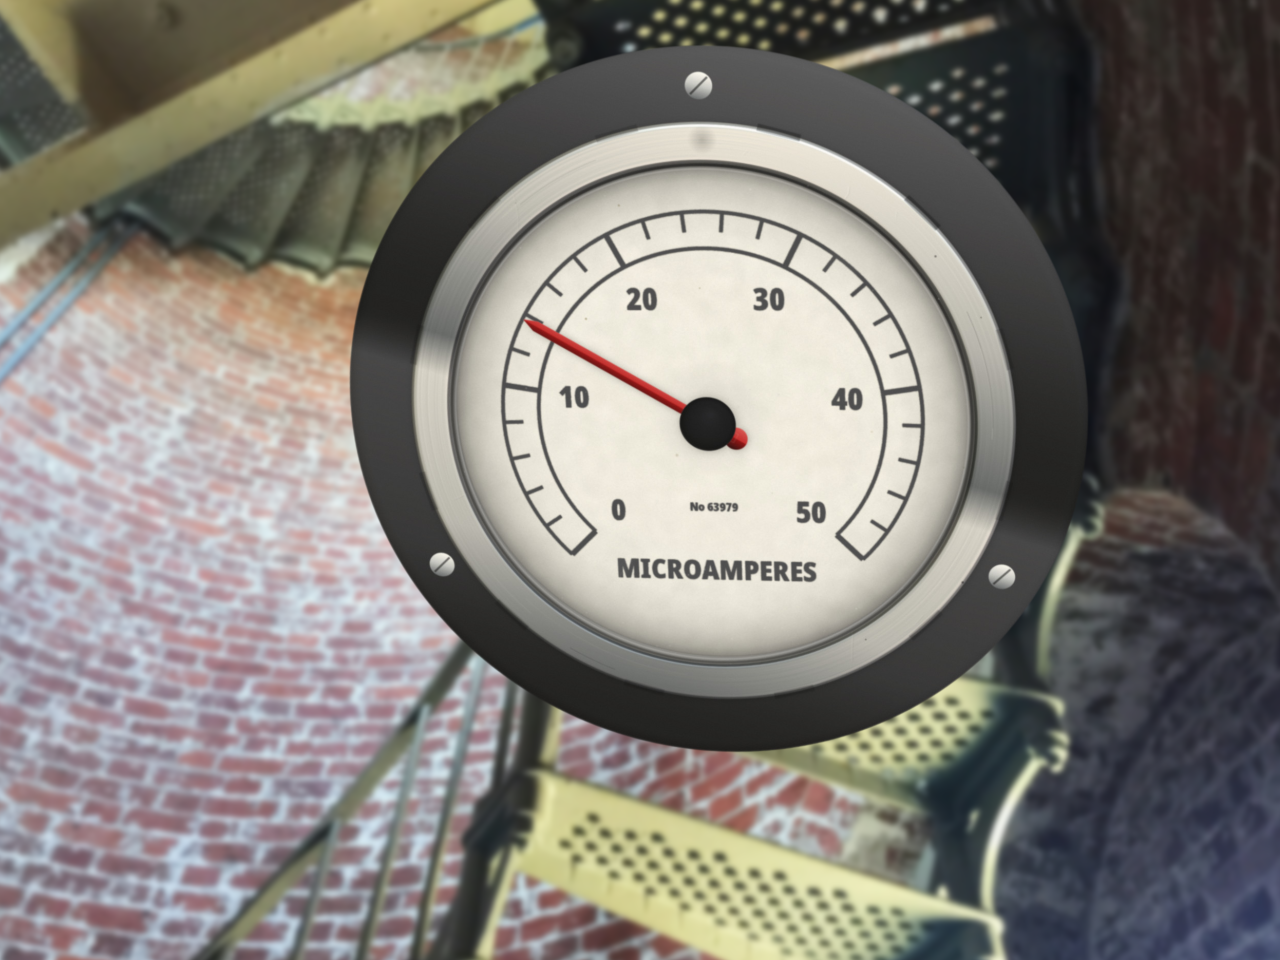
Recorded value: 14 µA
